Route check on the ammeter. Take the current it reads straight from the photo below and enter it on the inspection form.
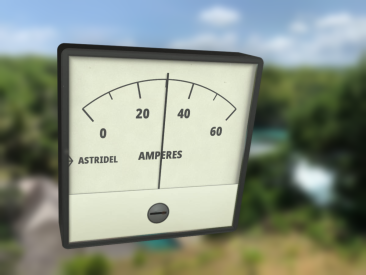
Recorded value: 30 A
